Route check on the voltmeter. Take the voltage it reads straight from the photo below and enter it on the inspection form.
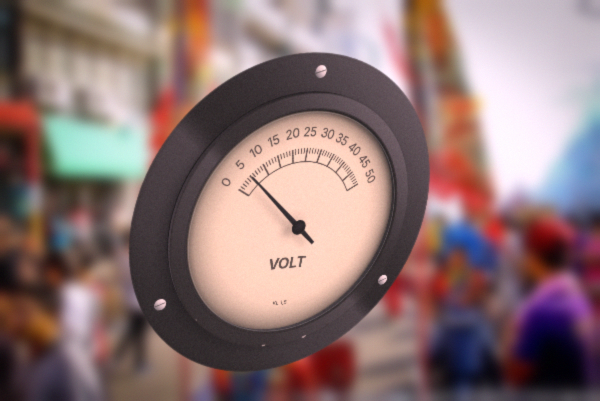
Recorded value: 5 V
